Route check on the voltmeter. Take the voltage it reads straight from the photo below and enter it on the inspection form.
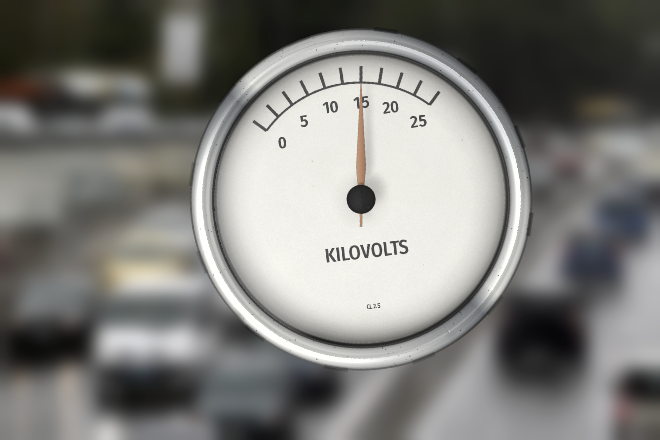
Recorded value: 15 kV
